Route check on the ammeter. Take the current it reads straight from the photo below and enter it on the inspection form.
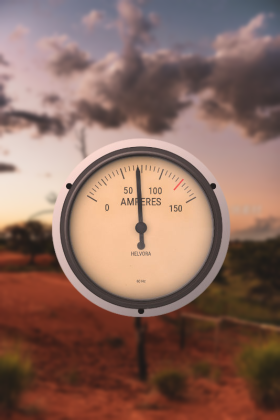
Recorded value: 70 A
